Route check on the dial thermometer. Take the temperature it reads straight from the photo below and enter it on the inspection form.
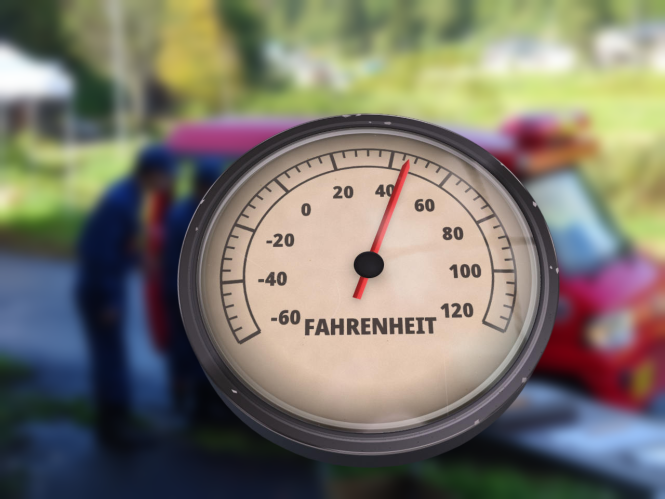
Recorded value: 46 °F
